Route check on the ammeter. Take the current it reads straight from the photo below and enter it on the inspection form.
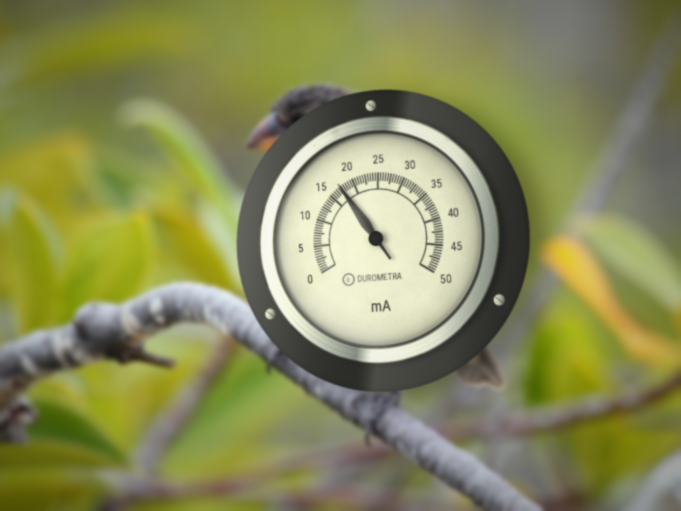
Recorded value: 17.5 mA
